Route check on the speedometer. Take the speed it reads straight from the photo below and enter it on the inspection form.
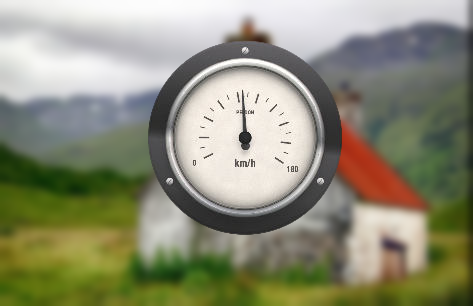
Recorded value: 85 km/h
